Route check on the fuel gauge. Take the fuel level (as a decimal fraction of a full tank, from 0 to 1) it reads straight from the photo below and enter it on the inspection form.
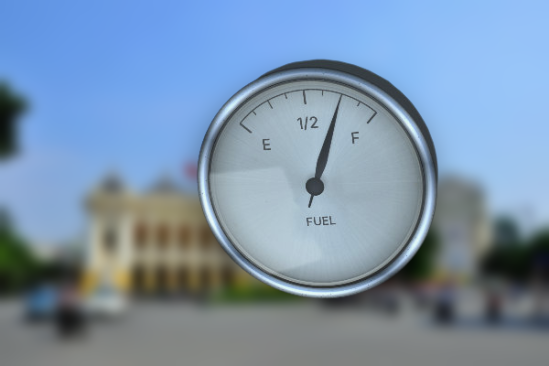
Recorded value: 0.75
